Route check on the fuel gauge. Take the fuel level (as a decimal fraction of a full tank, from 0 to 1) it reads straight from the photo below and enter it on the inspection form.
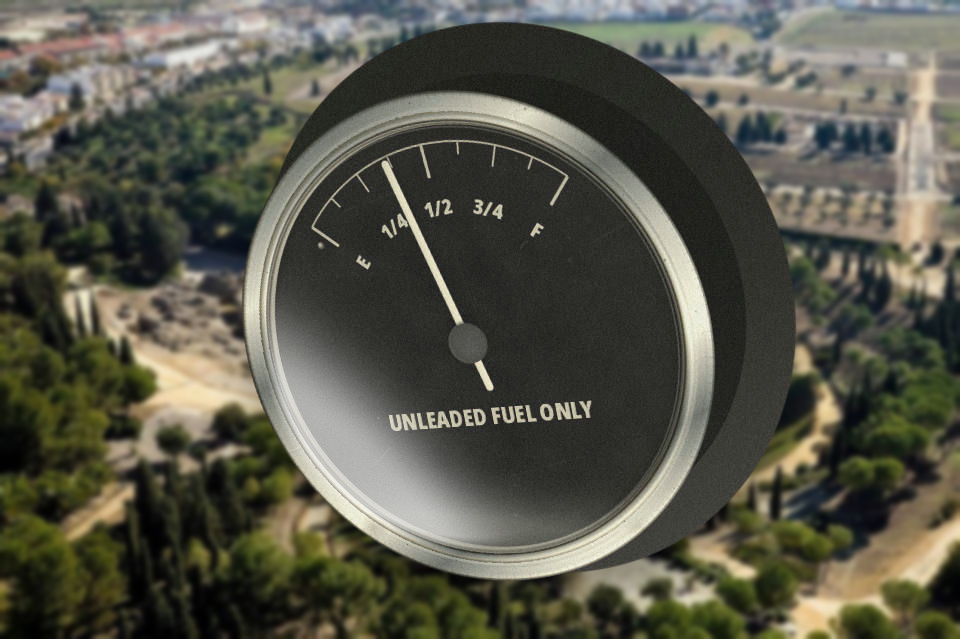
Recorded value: 0.375
